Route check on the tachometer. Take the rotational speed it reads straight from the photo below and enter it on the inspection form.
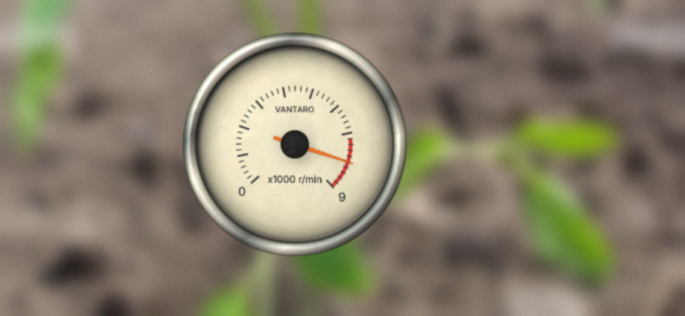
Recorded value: 8000 rpm
